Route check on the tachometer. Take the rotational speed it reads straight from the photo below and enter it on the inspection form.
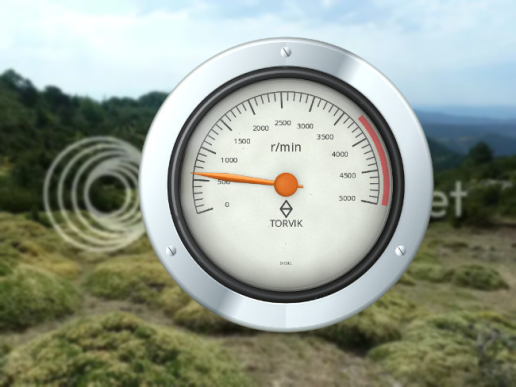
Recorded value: 600 rpm
